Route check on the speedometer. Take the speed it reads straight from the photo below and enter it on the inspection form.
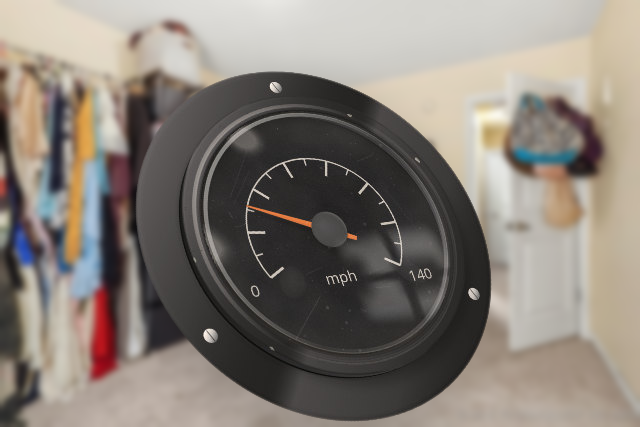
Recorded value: 30 mph
